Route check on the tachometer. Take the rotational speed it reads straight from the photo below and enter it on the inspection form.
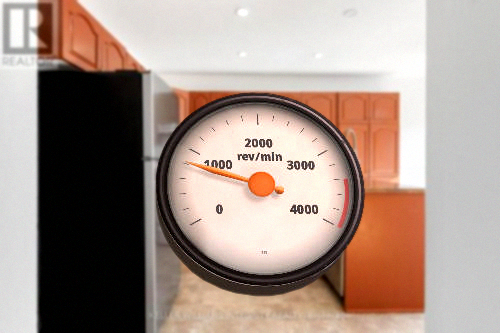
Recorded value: 800 rpm
